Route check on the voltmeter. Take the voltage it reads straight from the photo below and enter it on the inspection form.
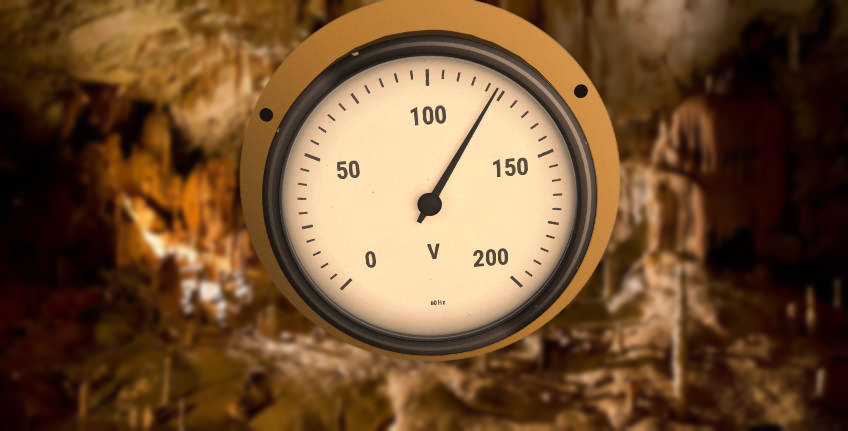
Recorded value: 122.5 V
